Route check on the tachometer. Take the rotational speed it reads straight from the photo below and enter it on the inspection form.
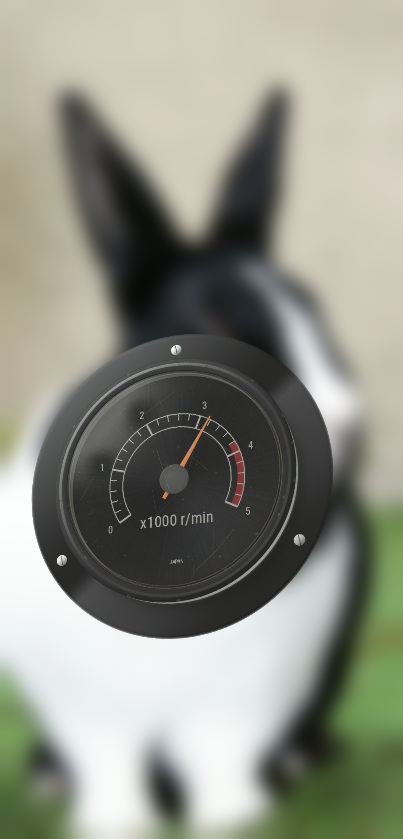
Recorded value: 3200 rpm
